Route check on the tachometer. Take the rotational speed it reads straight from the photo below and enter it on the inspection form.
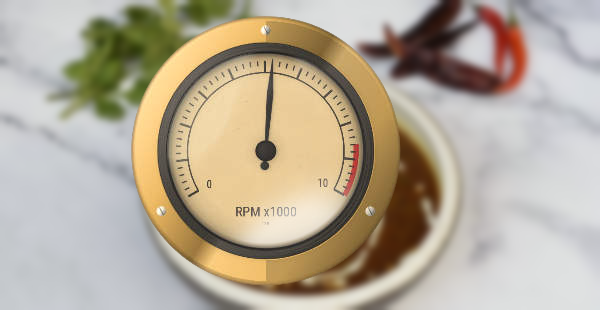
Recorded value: 5200 rpm
